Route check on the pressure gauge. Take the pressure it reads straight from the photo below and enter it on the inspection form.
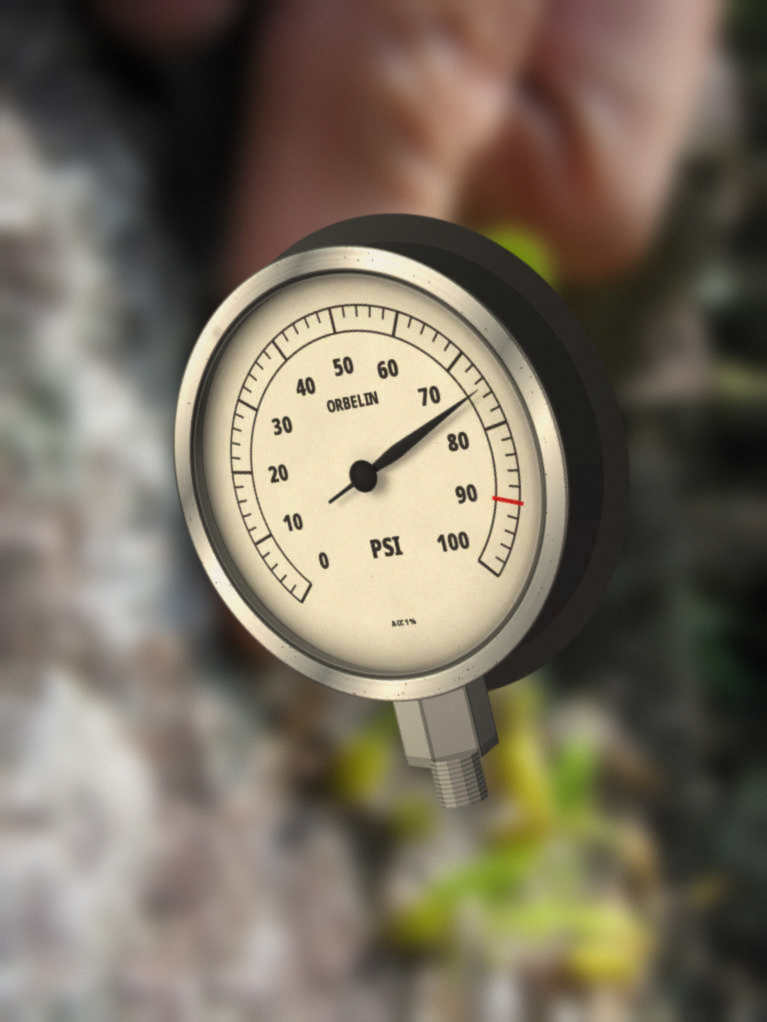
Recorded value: 75 psi
